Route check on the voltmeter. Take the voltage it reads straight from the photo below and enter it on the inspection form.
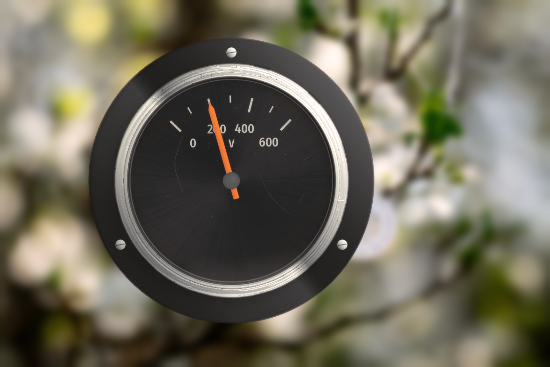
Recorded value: 200 V
